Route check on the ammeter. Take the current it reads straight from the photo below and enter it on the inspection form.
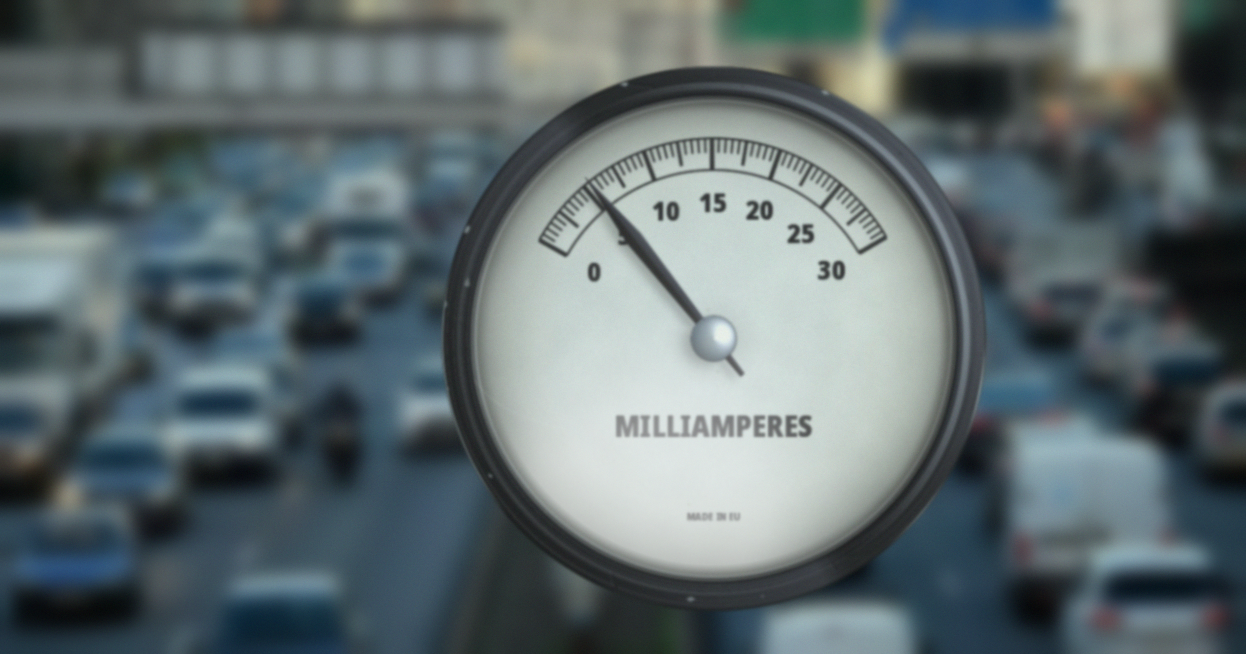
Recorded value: 5.5 mA
